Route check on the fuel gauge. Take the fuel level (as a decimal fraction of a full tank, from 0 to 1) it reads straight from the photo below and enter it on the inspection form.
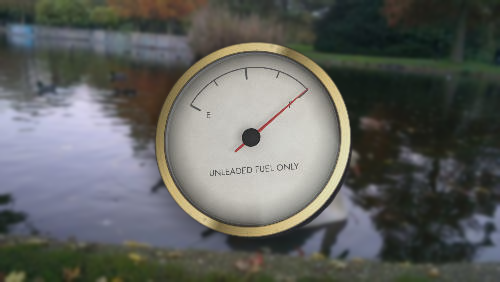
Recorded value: 1
